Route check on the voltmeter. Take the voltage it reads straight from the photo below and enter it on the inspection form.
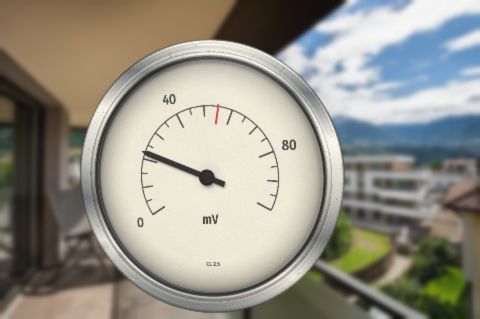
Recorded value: 22.5 mV
